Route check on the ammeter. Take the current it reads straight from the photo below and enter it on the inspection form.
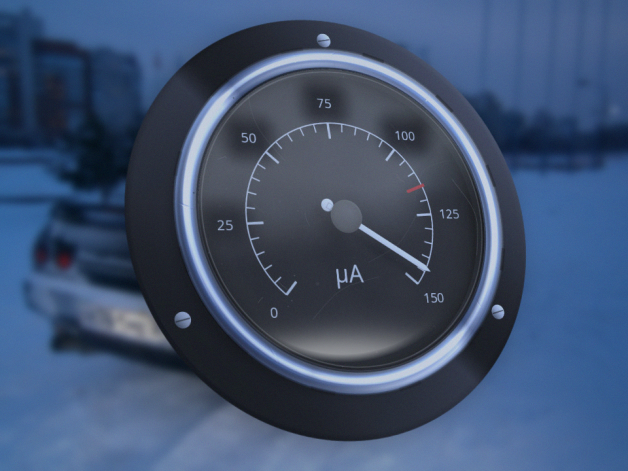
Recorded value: 145 µA
